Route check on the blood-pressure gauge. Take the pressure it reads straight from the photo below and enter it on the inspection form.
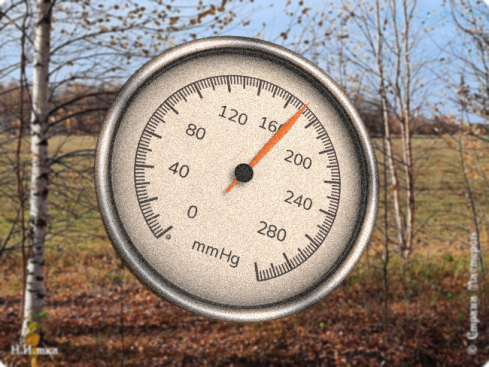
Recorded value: 170 mmHg
